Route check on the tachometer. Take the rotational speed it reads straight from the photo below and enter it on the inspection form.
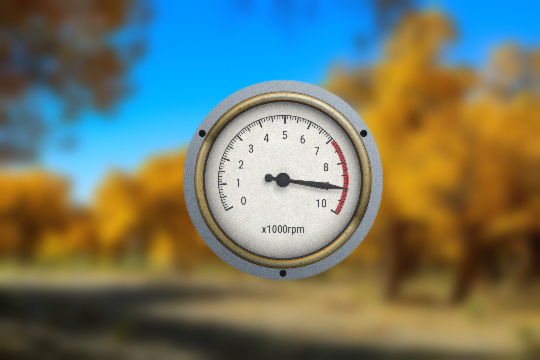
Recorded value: 9000 rpm
